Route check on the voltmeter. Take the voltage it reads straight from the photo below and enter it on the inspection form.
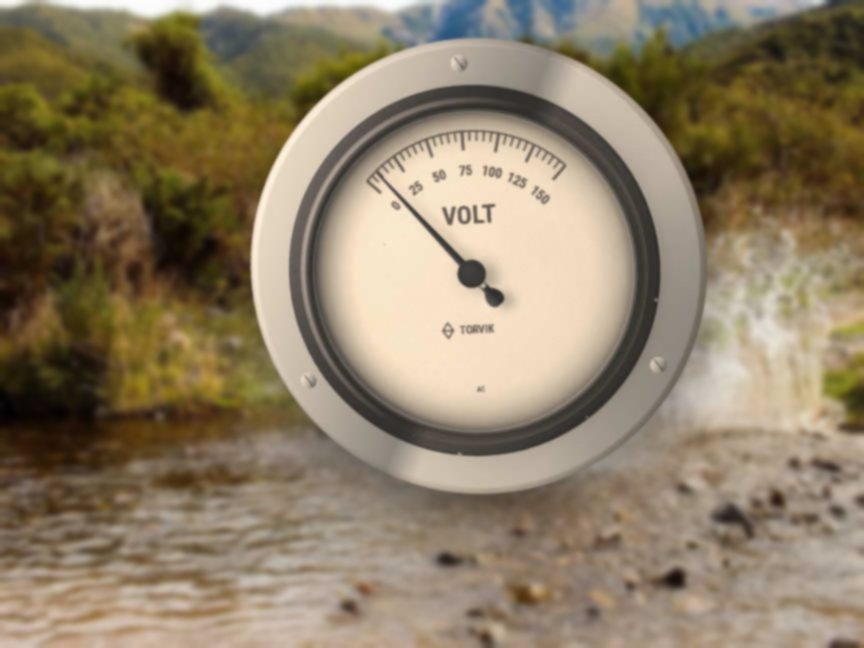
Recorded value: 10 V
